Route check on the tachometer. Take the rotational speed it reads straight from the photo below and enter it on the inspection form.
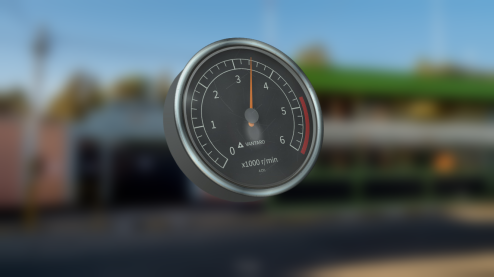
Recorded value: 3400 rpm
